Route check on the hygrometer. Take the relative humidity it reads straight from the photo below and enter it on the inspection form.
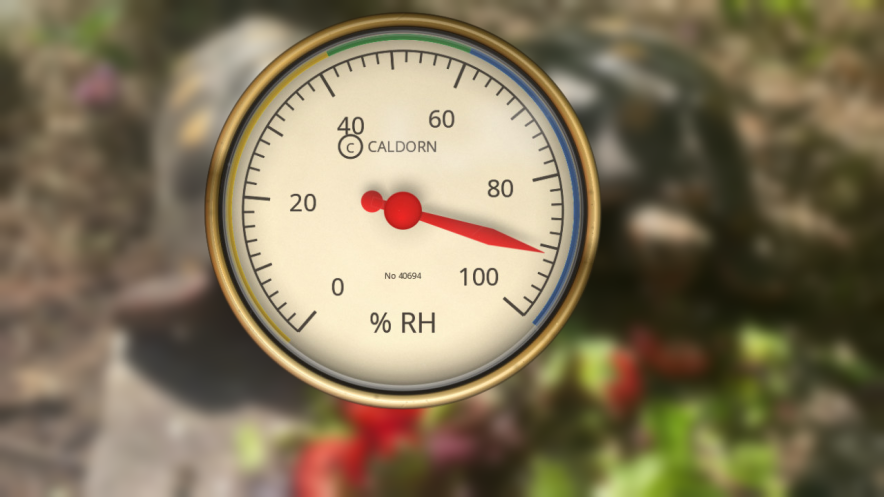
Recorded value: 91 %
